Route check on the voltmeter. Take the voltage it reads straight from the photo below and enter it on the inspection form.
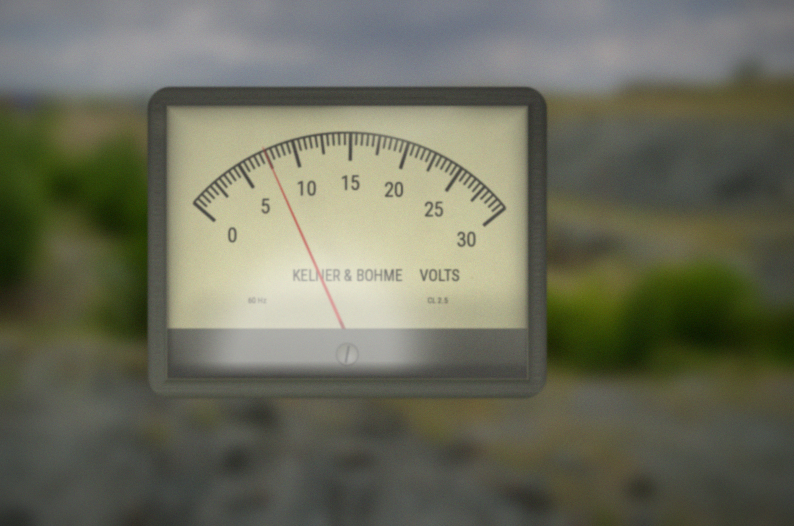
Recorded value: 7.5 V
